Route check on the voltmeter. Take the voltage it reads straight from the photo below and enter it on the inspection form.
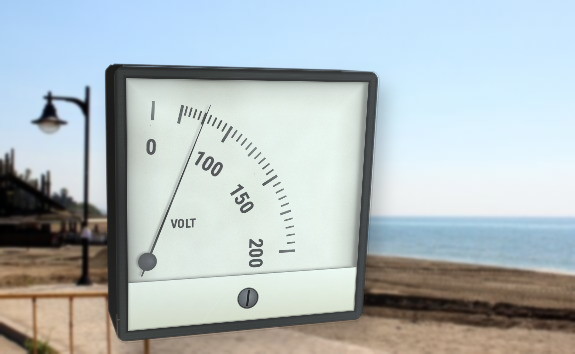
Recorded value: 75 V
